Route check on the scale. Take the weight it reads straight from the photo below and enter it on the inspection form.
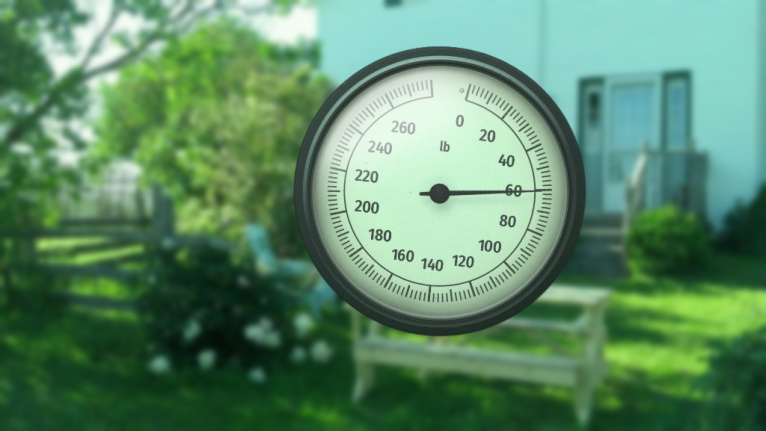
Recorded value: 60 lb
